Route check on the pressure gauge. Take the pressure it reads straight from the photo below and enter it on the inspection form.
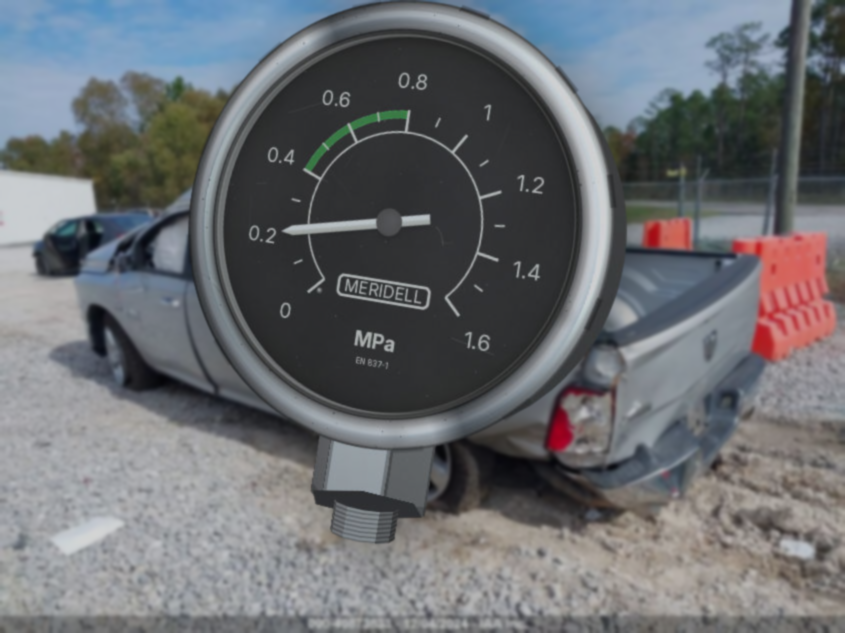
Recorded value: 0.2 MPa
